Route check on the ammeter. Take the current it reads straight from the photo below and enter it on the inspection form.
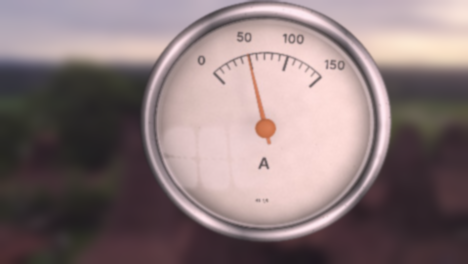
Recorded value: 50 A
